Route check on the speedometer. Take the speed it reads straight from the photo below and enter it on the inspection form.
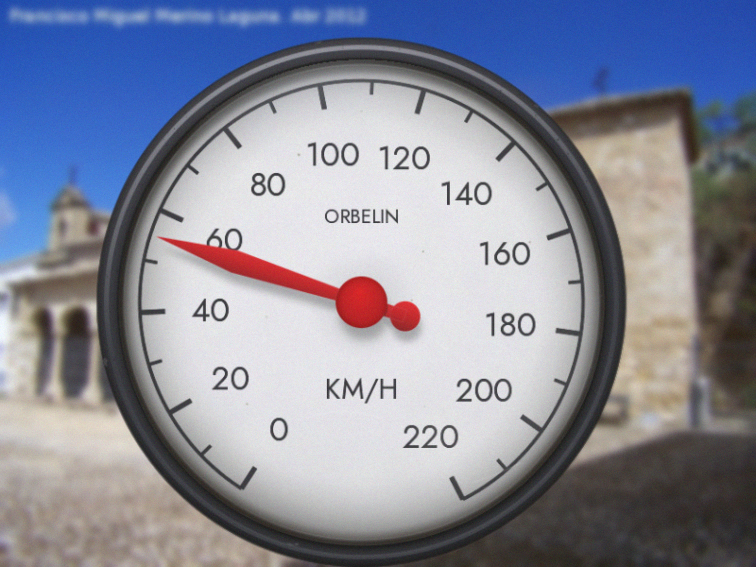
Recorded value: 55 km/h
